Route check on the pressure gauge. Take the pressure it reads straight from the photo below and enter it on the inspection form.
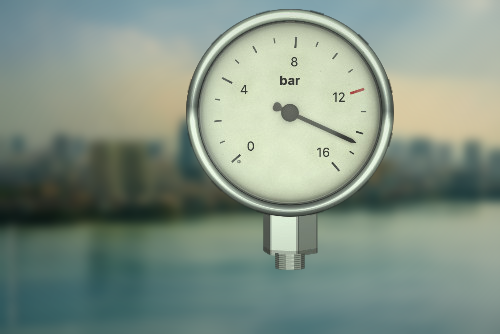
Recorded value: 14.5 bar
